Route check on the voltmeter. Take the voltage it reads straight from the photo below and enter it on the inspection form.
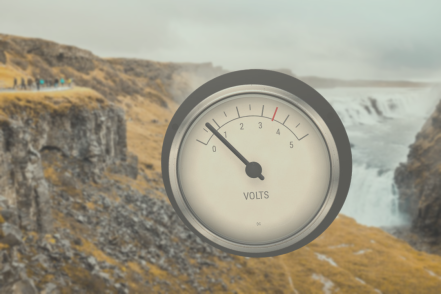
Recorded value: 0.75 V
